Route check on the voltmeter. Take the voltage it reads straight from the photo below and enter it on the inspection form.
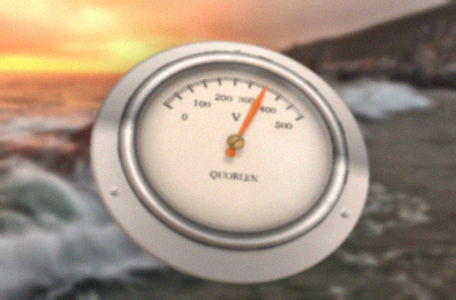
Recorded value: 350 V
